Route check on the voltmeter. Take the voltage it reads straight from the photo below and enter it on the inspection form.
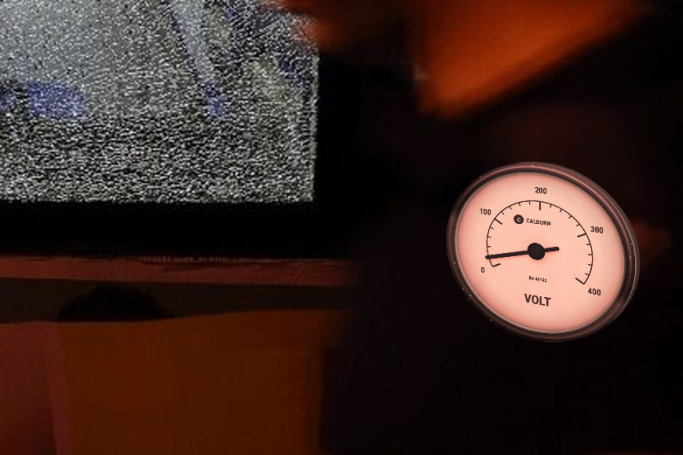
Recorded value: 20 V
